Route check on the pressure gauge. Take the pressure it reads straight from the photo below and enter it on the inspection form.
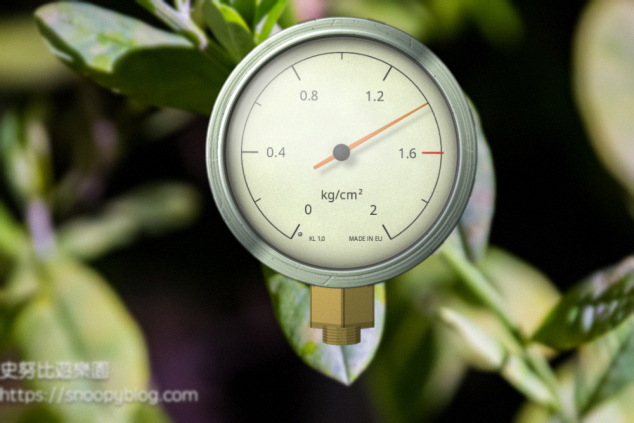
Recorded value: 1.4 kg/cm²
